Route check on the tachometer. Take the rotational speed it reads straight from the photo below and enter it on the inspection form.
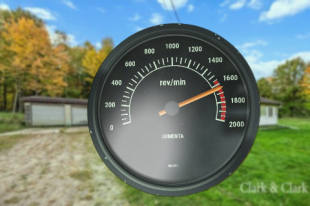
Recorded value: 1650 rpm
